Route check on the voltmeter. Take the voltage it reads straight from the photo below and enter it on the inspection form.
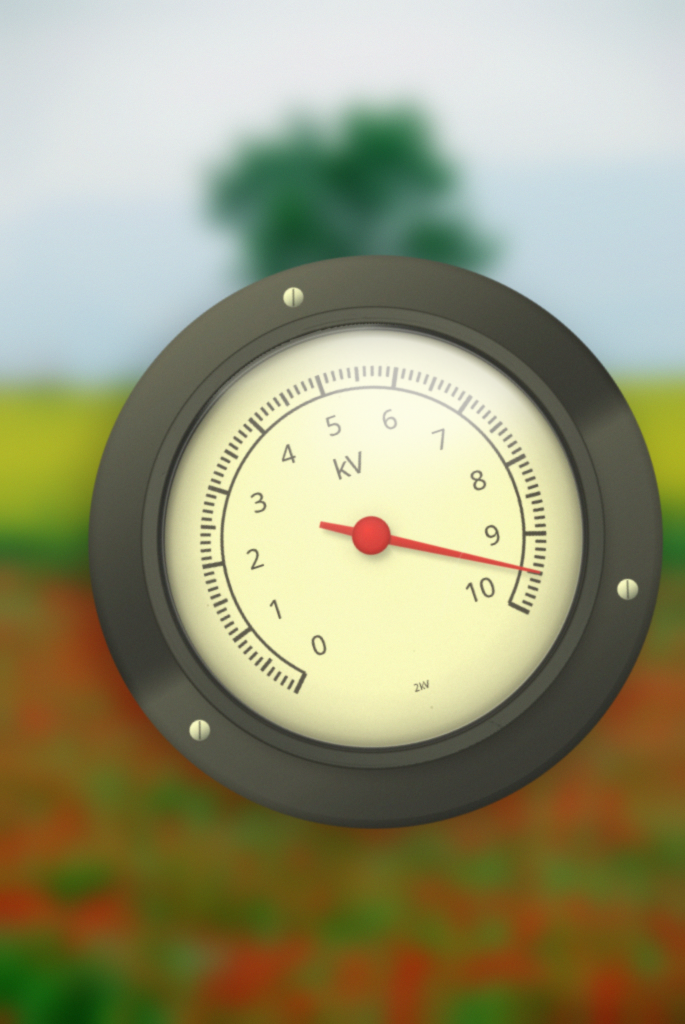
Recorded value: 9.5 kV
